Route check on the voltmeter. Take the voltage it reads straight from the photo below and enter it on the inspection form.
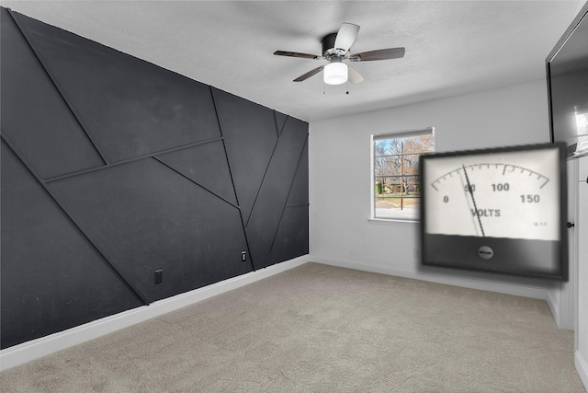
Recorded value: 50 V
